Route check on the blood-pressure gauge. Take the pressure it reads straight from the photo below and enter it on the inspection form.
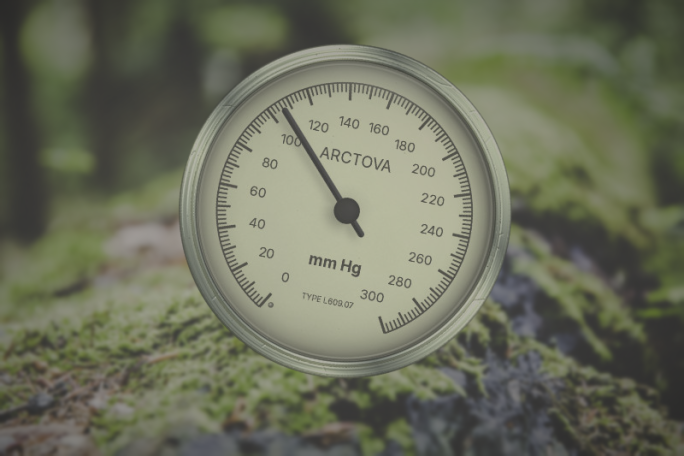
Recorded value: 106 mmHg
